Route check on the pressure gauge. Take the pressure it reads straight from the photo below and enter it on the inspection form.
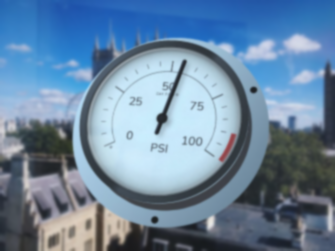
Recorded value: 55 psi
